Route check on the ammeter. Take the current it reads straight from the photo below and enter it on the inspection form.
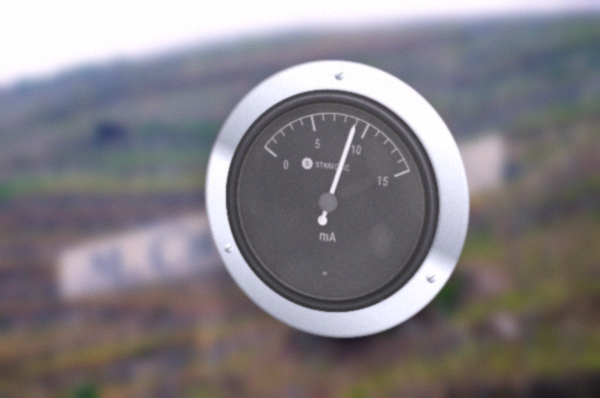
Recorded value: 9 mA
